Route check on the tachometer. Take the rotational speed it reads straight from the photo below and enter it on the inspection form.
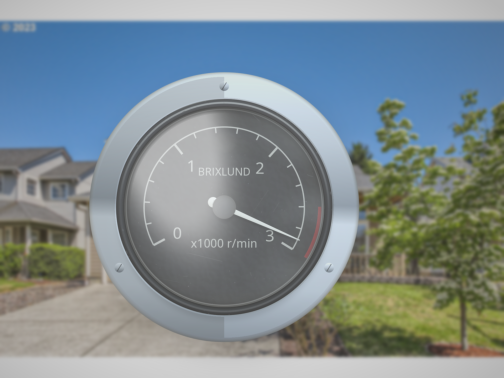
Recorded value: 2900 rpm
